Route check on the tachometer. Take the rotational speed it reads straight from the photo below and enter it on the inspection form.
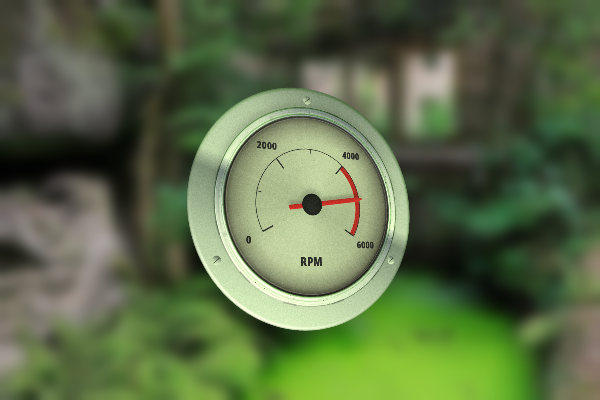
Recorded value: 5000 rpm
